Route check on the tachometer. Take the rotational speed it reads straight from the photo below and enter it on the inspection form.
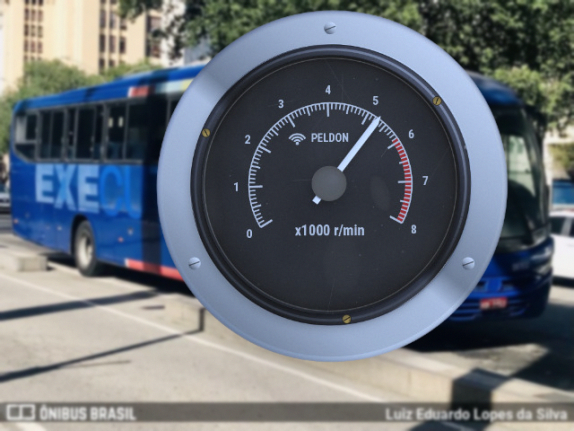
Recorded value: 5300 rpm
